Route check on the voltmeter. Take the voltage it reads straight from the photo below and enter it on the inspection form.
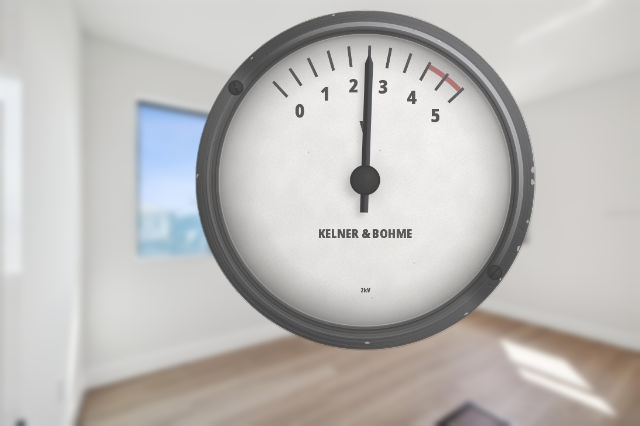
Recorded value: 2.5 V
